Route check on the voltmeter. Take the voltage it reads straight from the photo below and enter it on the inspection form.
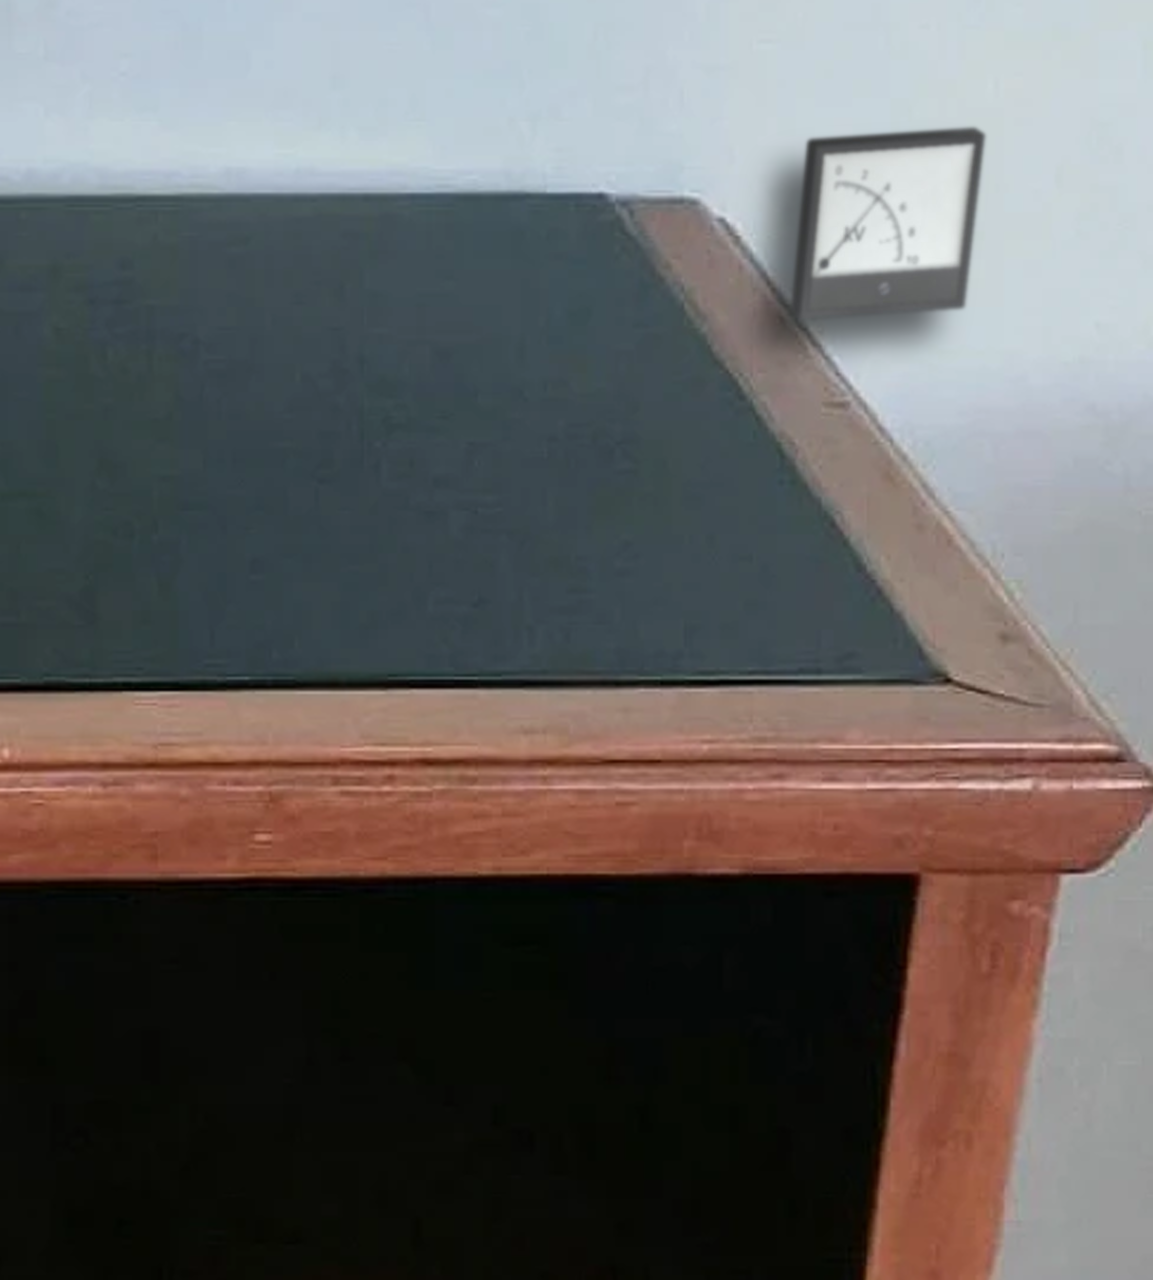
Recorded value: 4 kV
